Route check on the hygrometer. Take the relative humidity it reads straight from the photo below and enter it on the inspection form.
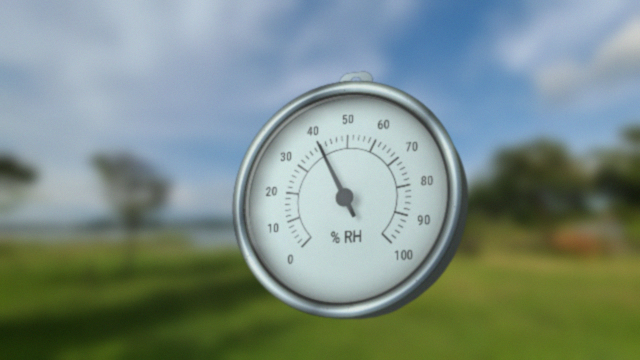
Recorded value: 40 %
